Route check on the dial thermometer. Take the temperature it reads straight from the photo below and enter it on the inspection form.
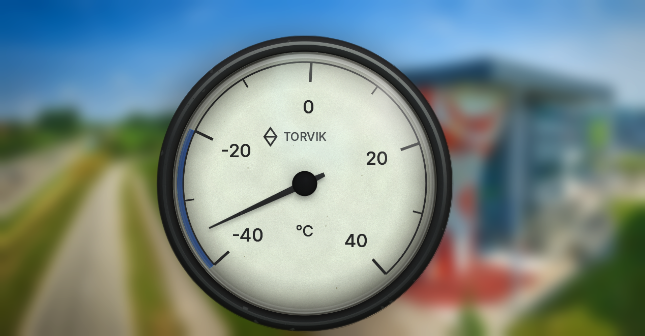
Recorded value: -35 °C
